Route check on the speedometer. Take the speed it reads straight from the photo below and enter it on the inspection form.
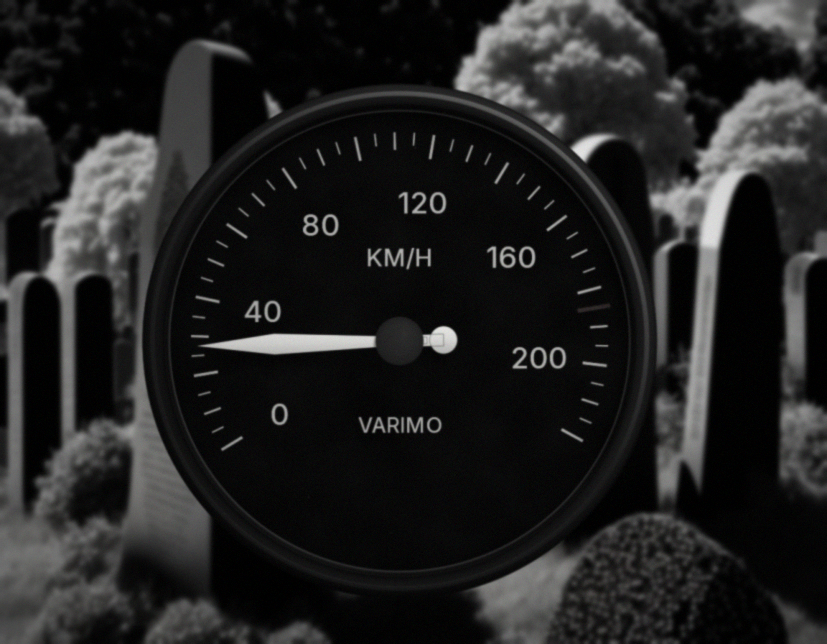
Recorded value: 27.5 km/h
